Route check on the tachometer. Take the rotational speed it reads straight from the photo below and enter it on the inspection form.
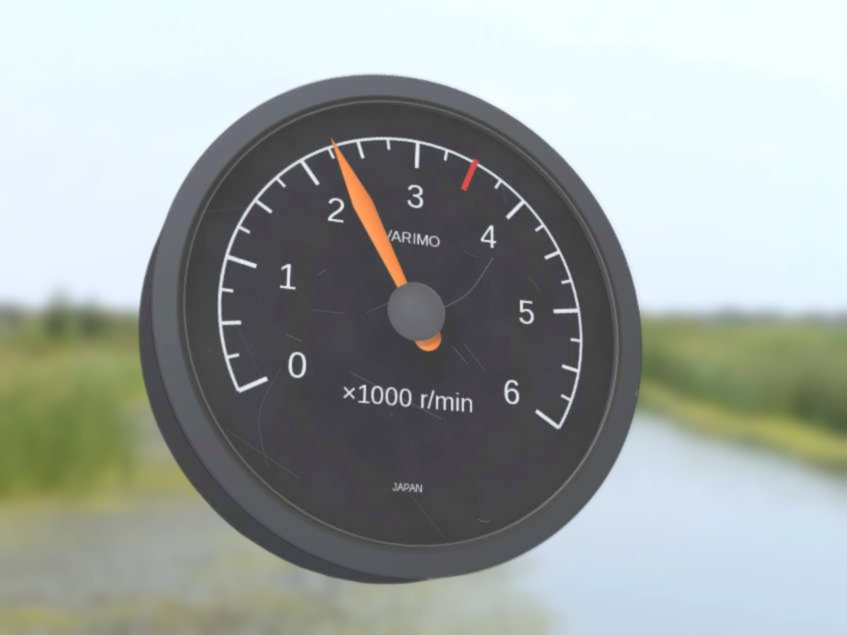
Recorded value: 2250 rpm
